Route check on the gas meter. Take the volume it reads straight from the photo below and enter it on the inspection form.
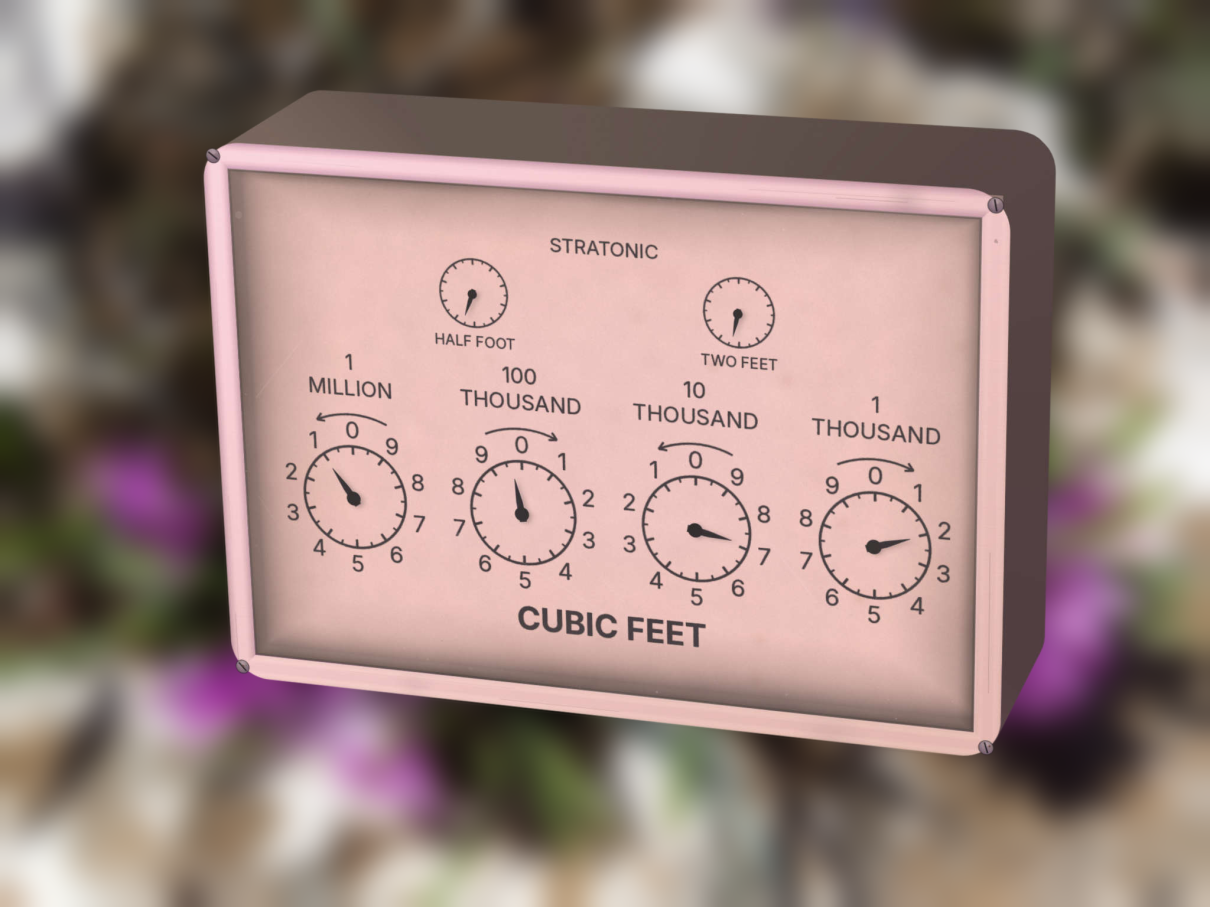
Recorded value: 97200 ft³
